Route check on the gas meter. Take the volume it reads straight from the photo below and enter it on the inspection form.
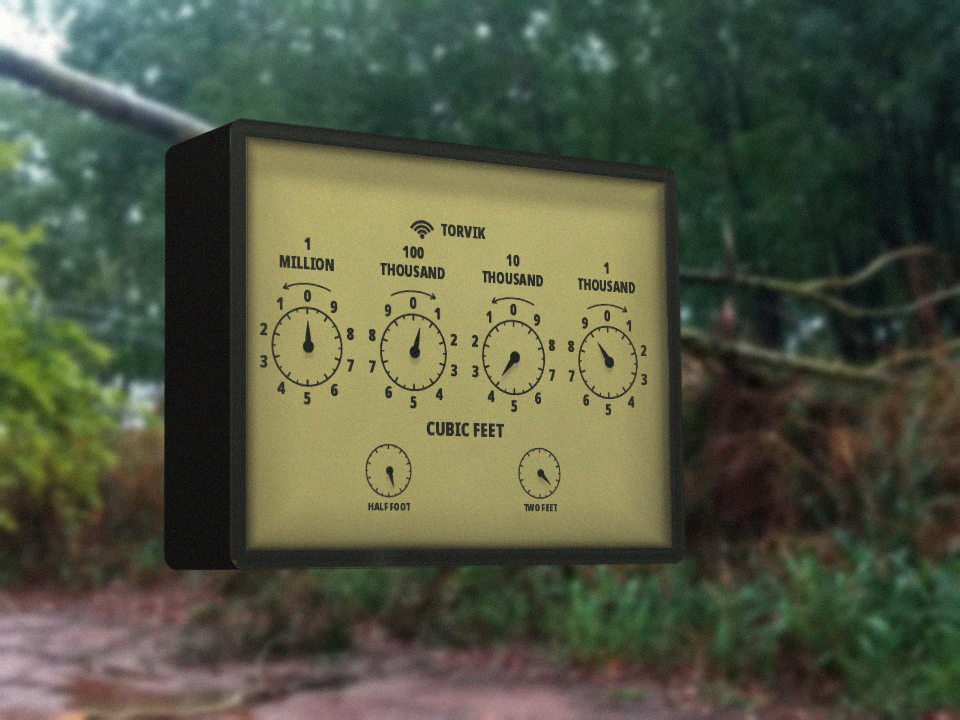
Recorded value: 3900 ft³
